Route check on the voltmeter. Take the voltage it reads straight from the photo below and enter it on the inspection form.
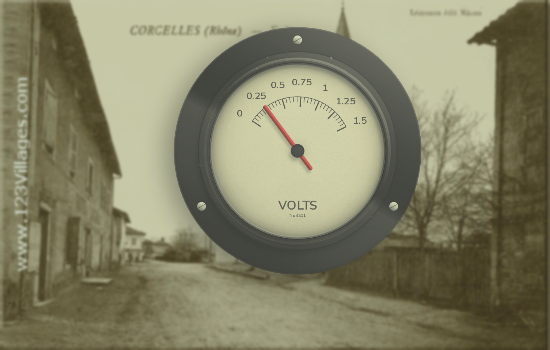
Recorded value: 0.25 V
